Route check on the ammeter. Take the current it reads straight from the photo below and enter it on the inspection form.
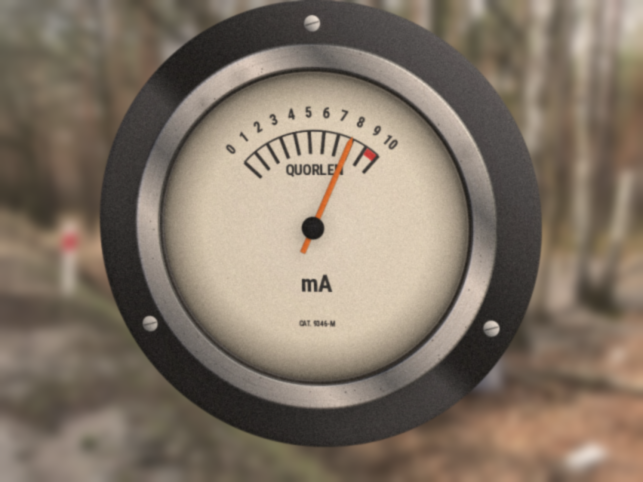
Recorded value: 8 mA
